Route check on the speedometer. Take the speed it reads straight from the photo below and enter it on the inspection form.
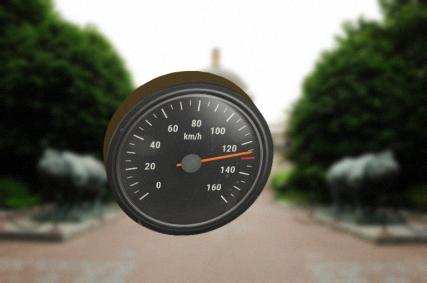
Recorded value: 125 km/h
